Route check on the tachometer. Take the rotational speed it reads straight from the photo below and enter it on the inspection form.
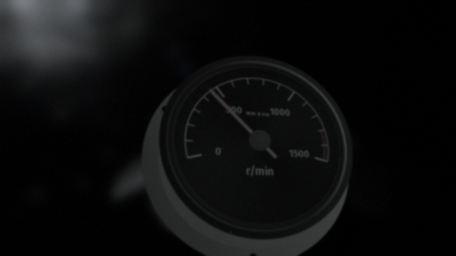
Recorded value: 450 rpm
